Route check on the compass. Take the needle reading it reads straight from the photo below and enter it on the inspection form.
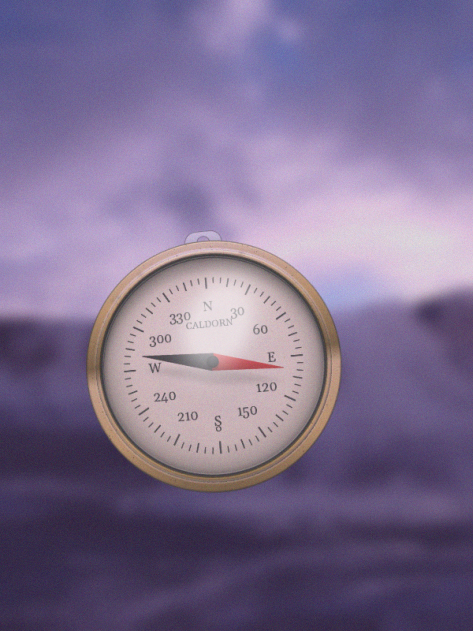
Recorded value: 100 °
